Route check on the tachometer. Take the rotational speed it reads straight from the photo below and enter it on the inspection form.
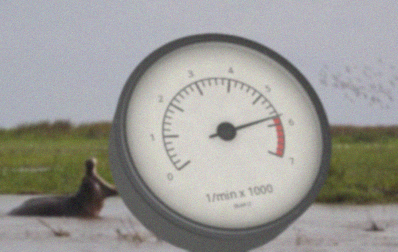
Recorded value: 5800 rpm
